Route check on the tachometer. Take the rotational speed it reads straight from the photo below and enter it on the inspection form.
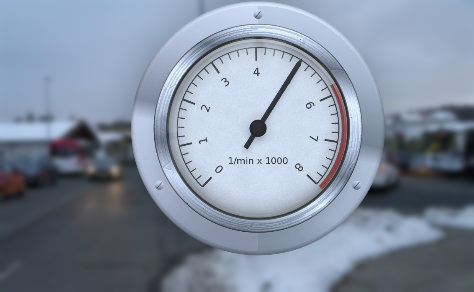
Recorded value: 5000 rpm
